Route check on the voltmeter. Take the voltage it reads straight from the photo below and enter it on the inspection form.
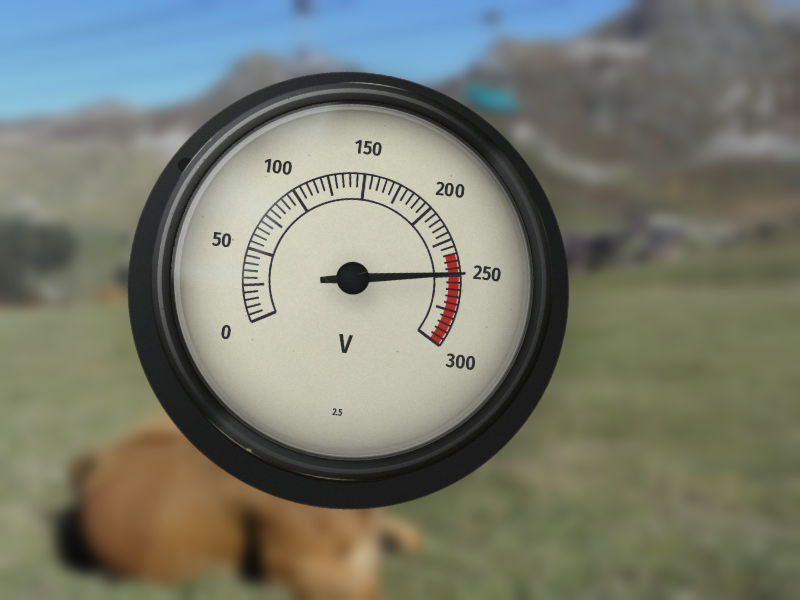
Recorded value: 250 V
